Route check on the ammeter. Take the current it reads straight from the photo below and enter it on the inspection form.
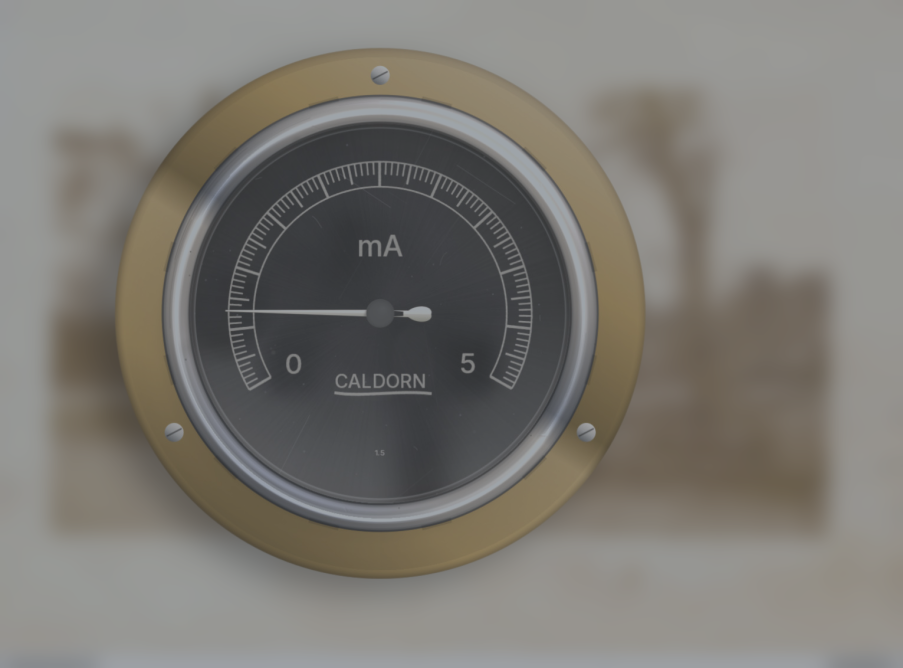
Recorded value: 0.65 mA
